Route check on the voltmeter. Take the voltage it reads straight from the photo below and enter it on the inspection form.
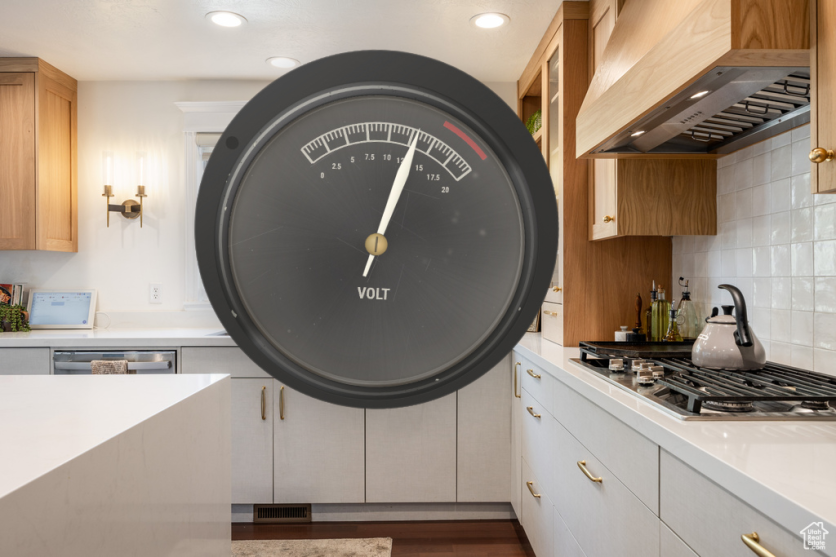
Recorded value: 13 V
